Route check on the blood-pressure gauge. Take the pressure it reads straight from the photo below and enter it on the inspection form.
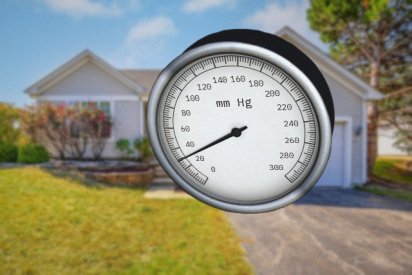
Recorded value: 30 mmHg
